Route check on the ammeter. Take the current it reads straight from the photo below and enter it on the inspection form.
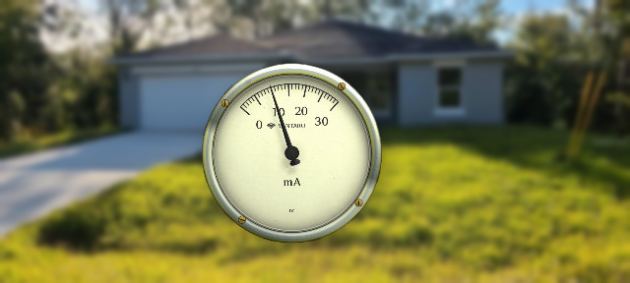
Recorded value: 10 mA
